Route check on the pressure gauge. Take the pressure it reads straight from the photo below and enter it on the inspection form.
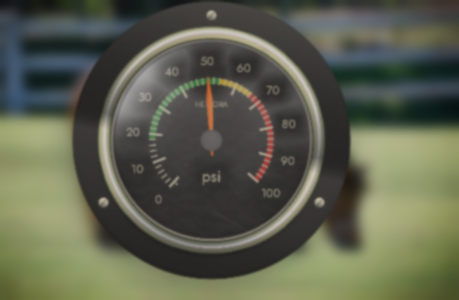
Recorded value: 50 psi
